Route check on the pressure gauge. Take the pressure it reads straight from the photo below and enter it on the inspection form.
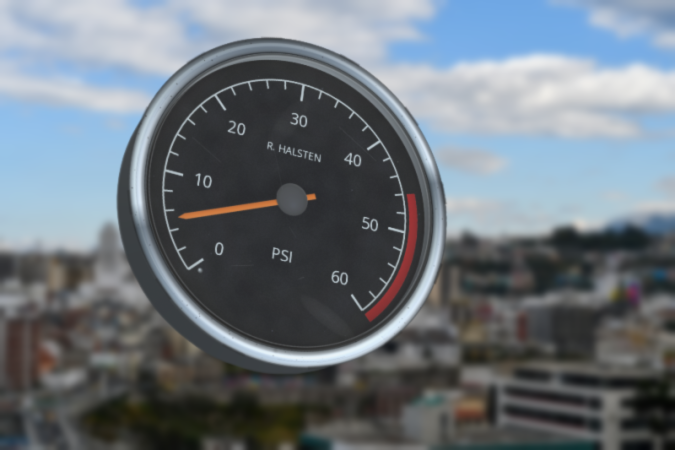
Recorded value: 5 psi
